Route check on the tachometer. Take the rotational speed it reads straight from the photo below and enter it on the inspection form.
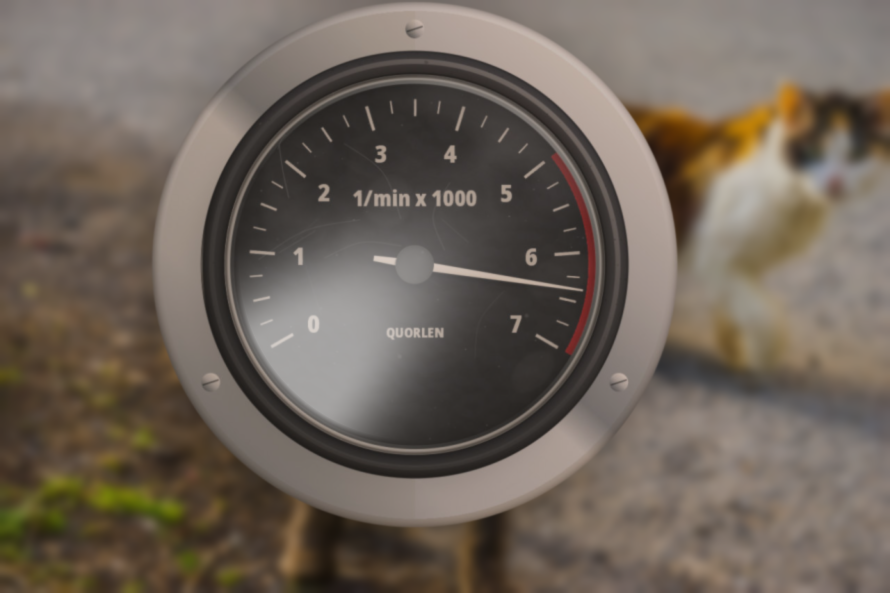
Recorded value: 6375 rpm
